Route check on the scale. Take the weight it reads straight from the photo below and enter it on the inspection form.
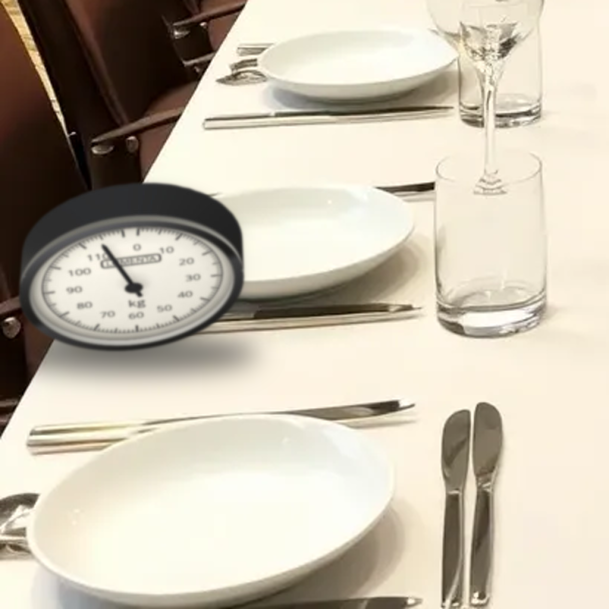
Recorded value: 115 kg
